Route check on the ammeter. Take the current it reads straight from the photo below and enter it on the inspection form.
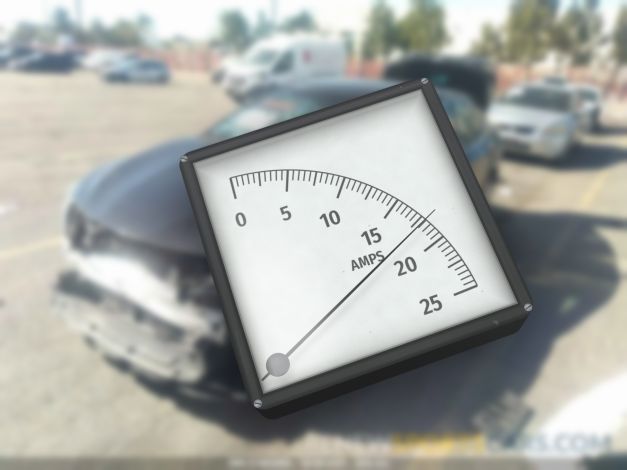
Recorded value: 18 A
